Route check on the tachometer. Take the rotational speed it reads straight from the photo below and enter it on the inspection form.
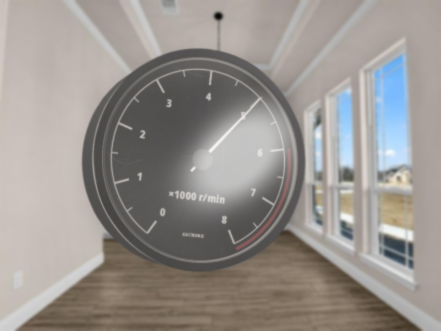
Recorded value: 5000 rpm
